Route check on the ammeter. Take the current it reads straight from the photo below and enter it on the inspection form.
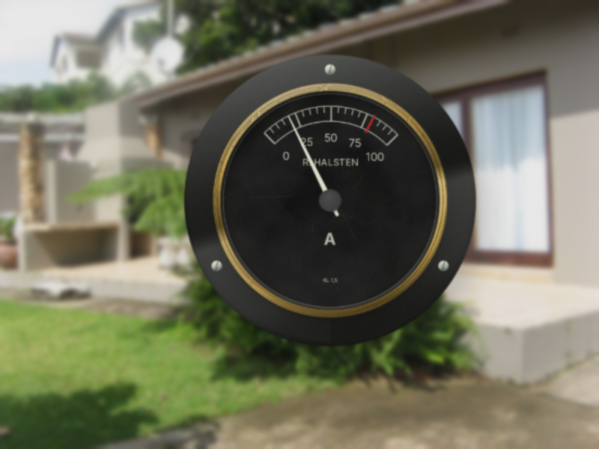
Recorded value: 20 A
